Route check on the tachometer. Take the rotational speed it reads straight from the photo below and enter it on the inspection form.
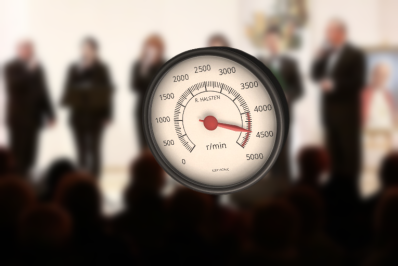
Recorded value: 4500 rpm
